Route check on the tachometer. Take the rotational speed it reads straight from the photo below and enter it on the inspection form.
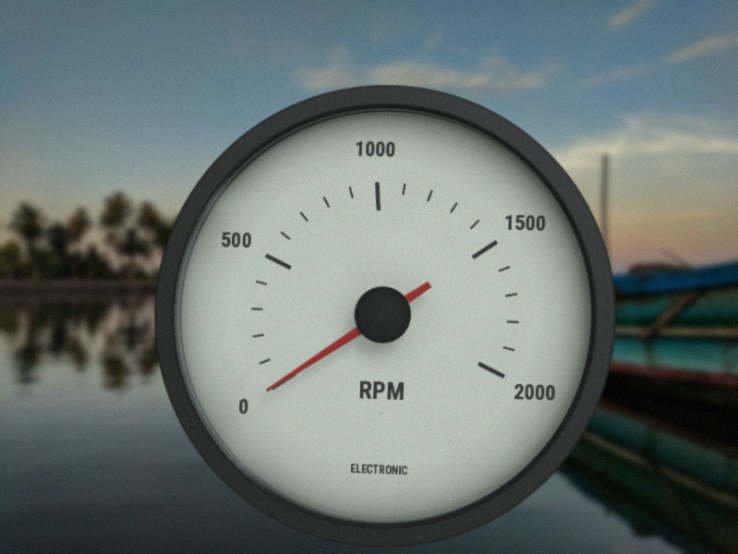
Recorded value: 0 rpm
